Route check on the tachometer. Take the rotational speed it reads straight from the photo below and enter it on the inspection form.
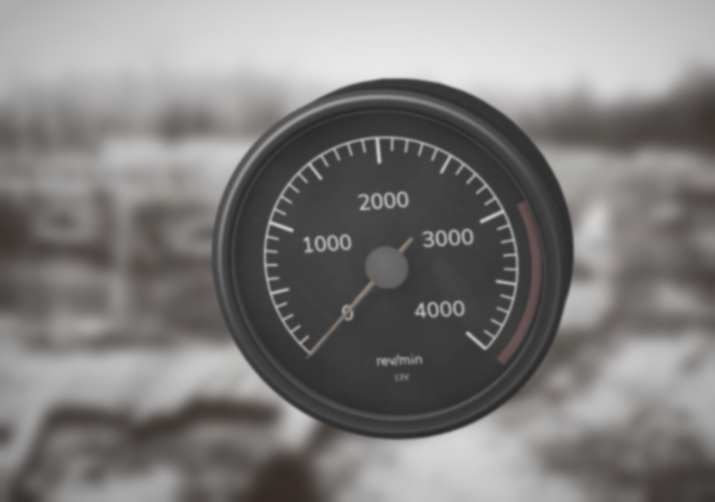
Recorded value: 0 rpm
